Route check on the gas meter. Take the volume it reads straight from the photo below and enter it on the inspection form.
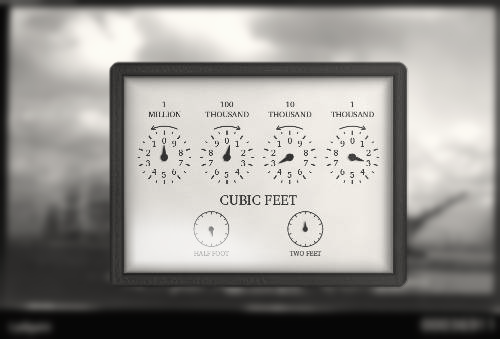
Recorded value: 3300 ft³
